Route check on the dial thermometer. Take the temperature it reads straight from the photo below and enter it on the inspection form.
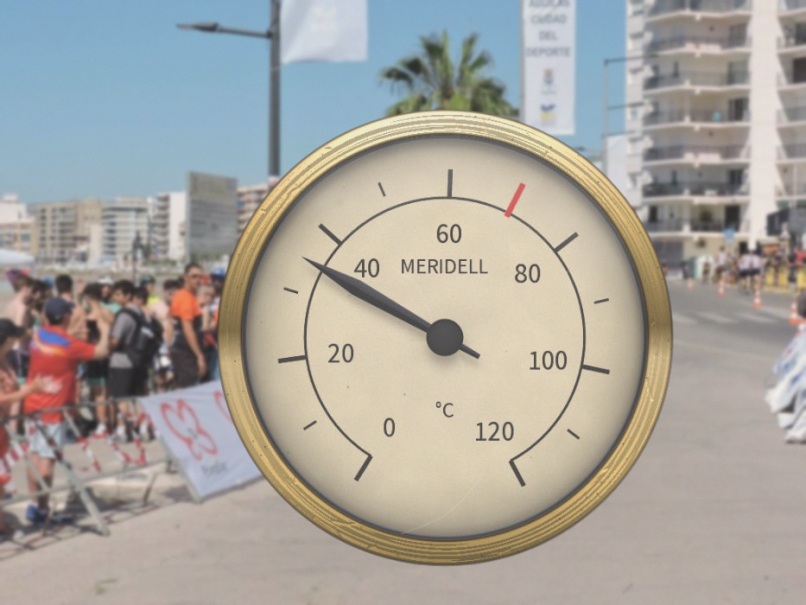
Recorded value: 35 °C
